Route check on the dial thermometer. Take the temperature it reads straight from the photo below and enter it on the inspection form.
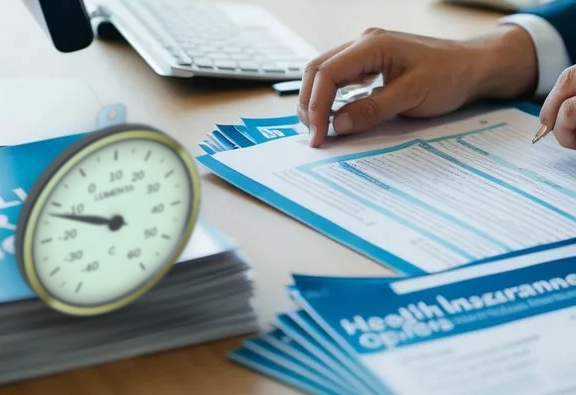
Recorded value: -12.5 °C
